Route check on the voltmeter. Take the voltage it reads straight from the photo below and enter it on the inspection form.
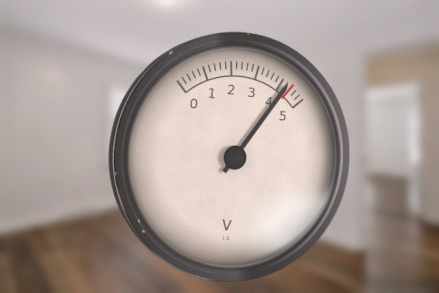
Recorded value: 4.2 V
